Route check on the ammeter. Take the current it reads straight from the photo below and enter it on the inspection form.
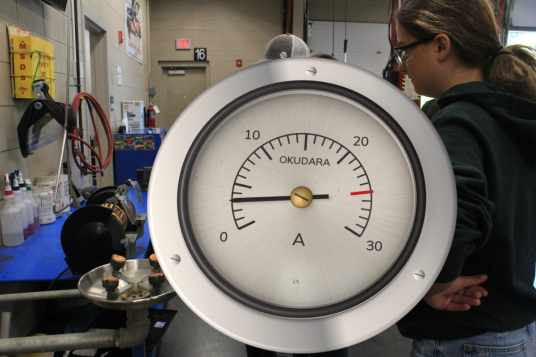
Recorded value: 3 A
